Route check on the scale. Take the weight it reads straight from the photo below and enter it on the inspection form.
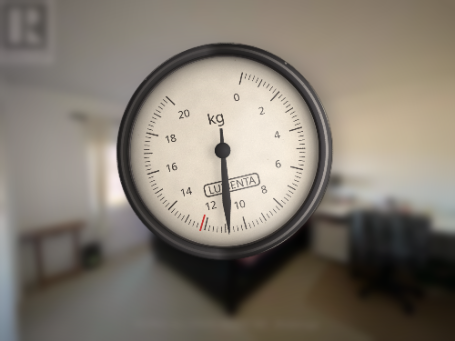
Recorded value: 10.8 kg
